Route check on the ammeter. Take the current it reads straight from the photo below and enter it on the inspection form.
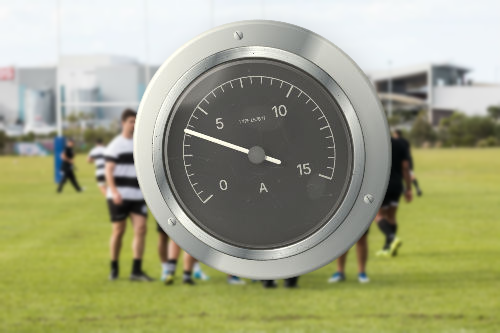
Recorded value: 3.75 A
